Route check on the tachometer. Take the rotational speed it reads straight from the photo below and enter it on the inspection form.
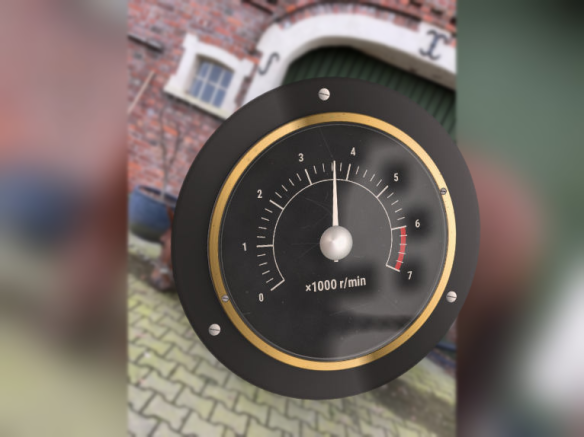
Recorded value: 3600 rpm
